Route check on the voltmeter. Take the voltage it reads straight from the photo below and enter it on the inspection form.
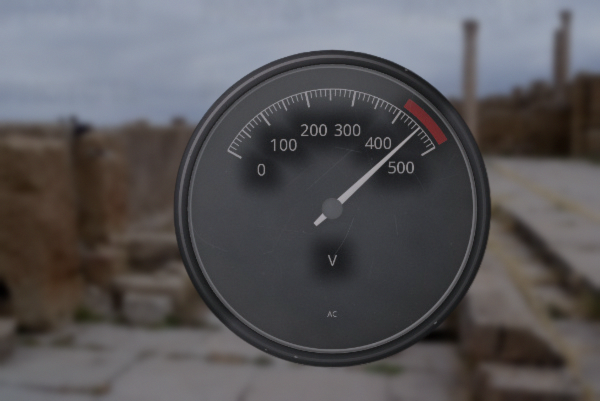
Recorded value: 450 V
